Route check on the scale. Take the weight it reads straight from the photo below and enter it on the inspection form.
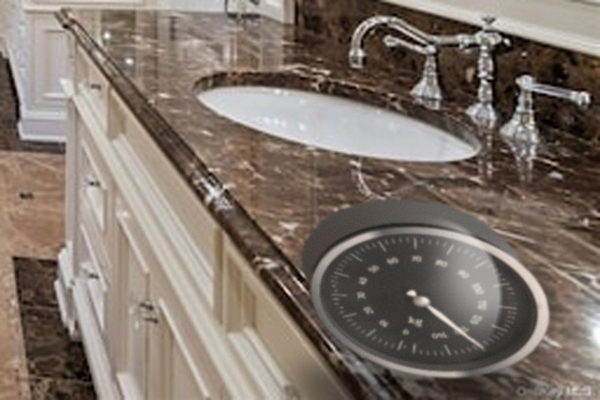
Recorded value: 130 kg
